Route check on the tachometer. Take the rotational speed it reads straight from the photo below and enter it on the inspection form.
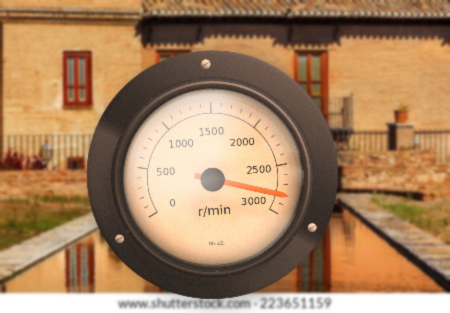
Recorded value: 2800 rpm
